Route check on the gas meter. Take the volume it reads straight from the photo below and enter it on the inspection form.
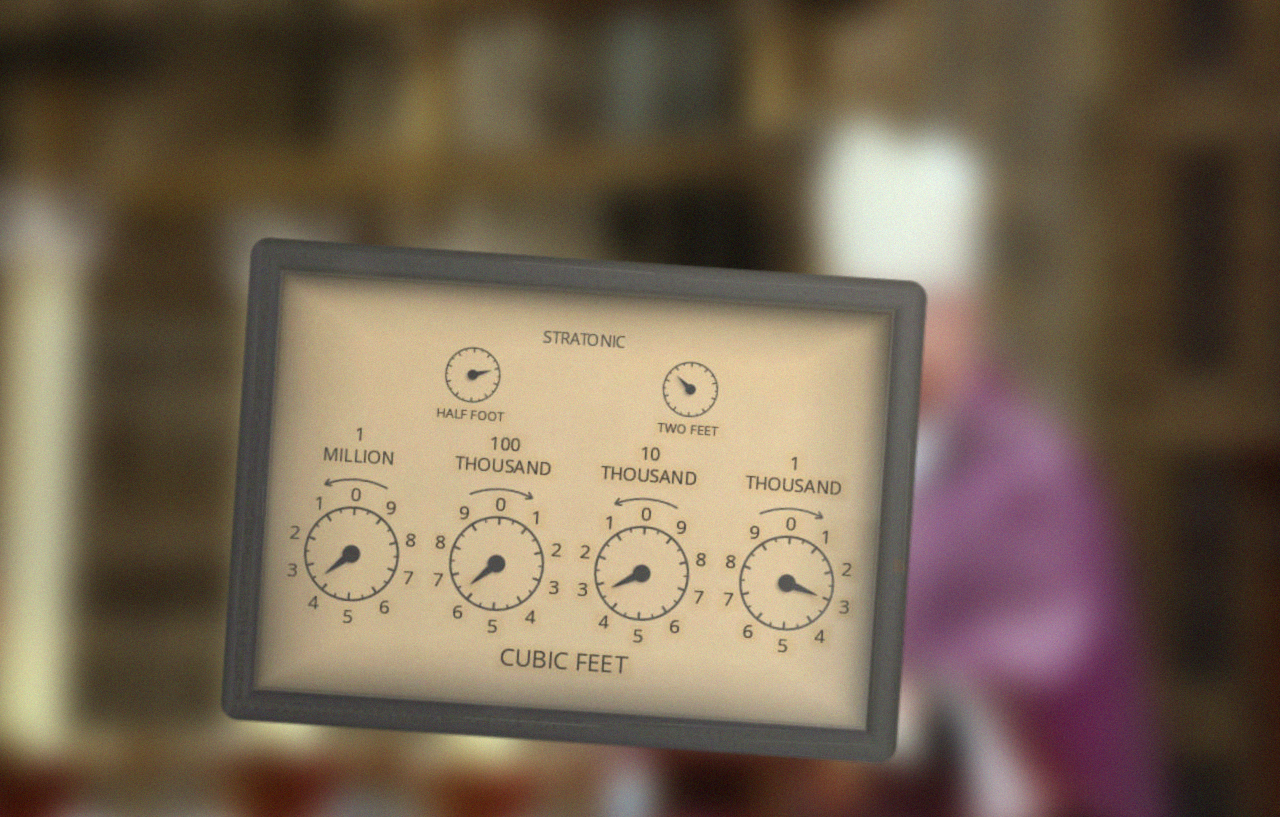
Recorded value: 363300 ft³
